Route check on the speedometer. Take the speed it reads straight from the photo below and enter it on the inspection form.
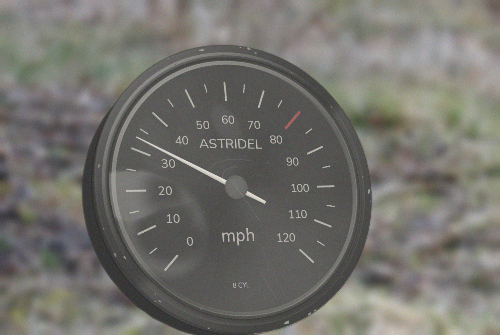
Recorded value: 32.5 mph
